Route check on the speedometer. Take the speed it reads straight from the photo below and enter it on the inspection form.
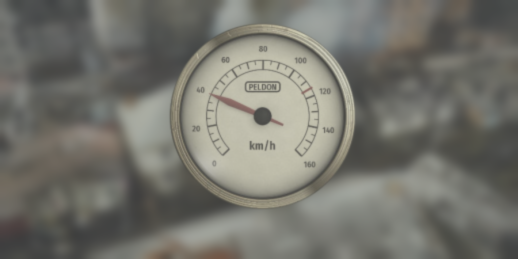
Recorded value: 40 km/h
